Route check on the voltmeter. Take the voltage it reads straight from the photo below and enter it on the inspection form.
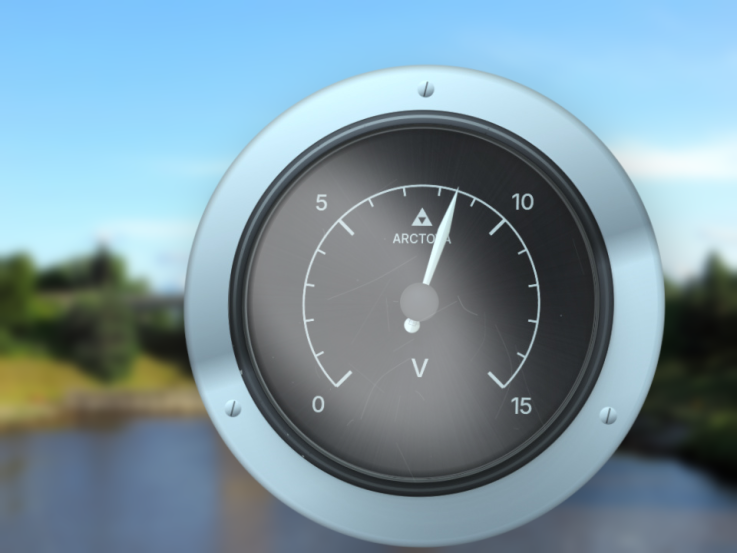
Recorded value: 8.5 V
